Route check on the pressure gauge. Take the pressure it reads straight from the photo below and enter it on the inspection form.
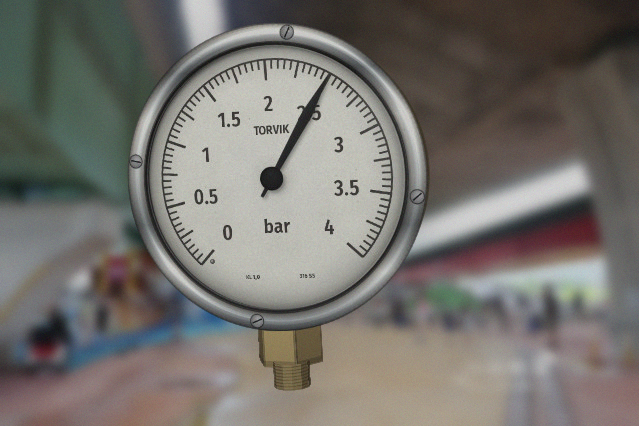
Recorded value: 2.5 bar
